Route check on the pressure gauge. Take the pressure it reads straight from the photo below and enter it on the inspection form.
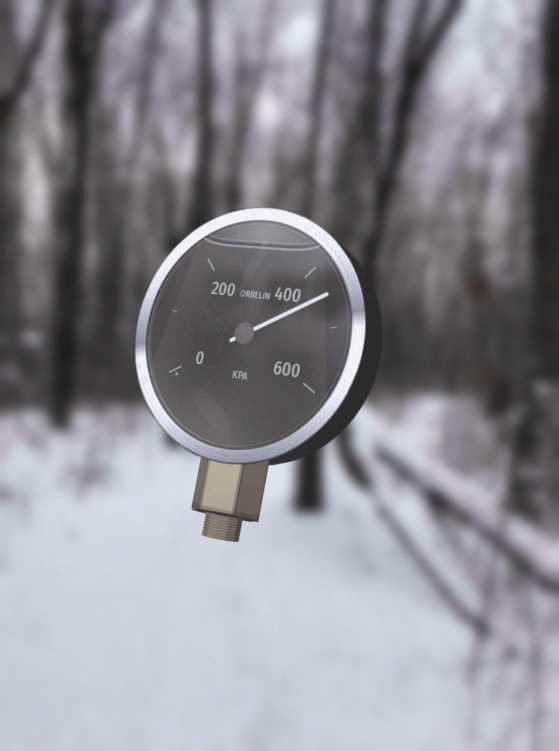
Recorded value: 450 kPa
